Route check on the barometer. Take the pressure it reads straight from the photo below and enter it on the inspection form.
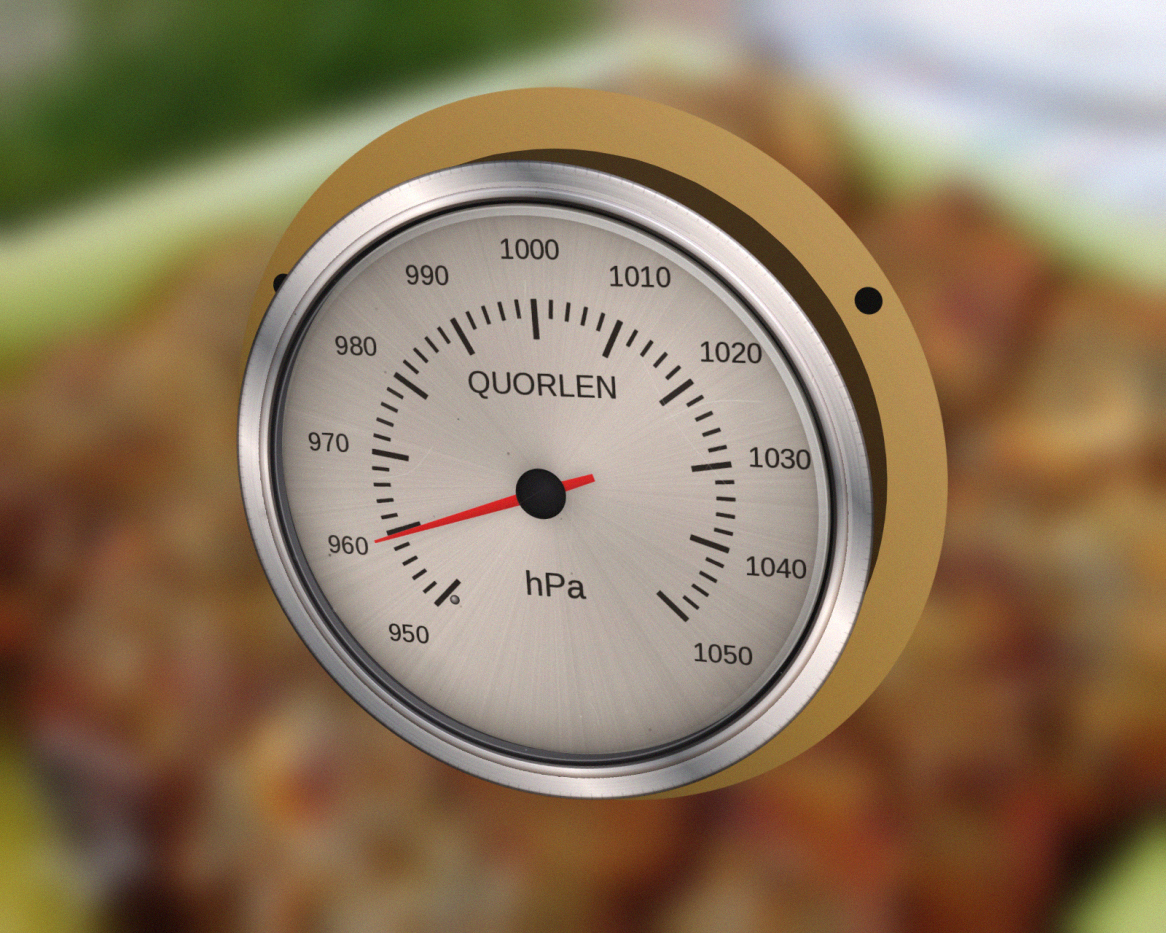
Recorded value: 960 hPa
